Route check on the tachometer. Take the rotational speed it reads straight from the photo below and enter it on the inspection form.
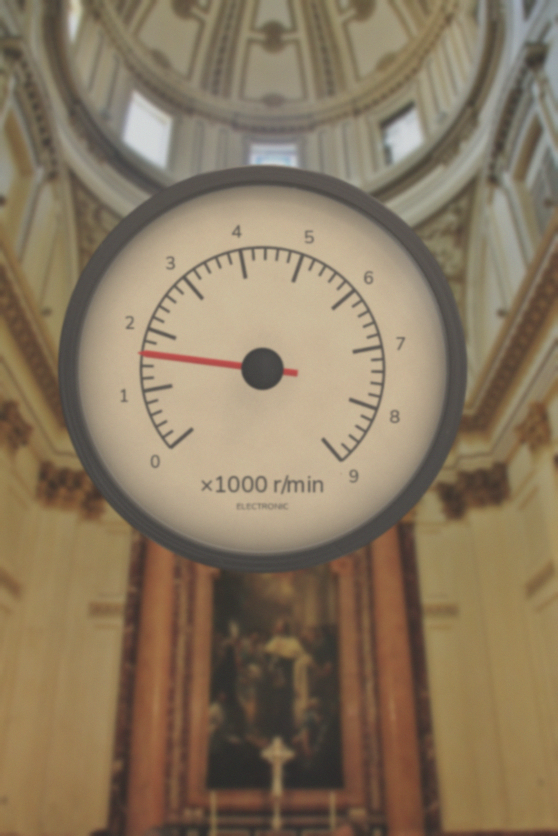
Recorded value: 1600 rpm
